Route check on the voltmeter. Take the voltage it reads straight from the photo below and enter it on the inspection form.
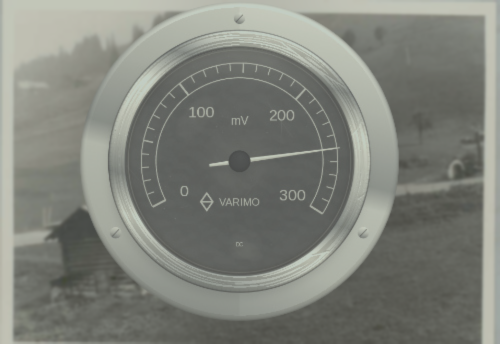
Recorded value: 250 mV
